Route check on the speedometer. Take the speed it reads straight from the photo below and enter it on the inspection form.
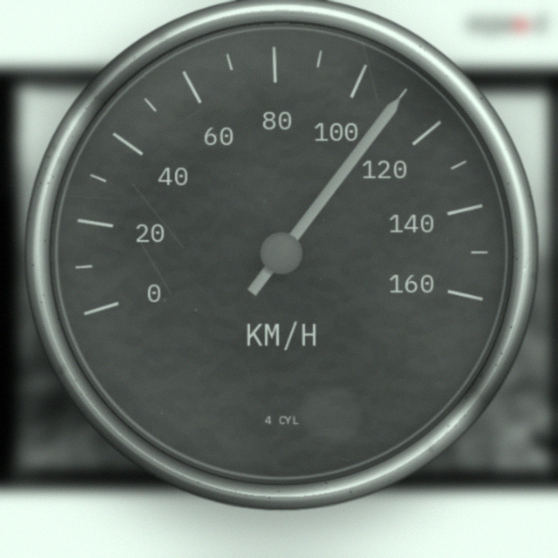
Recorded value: 110 km/h
